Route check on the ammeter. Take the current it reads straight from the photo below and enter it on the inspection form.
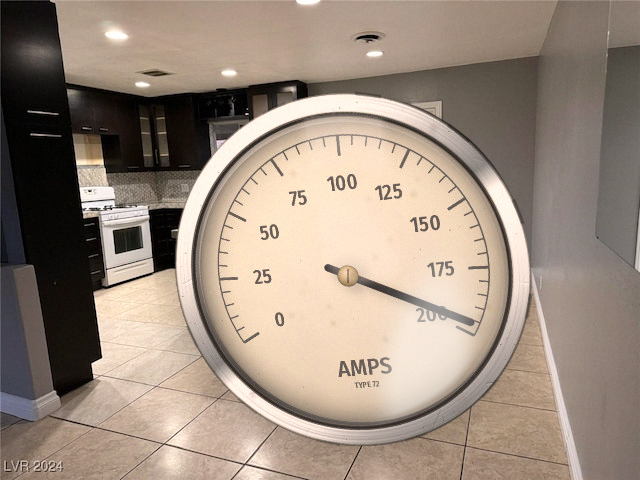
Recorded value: 195 A
